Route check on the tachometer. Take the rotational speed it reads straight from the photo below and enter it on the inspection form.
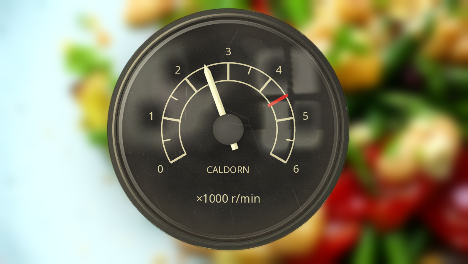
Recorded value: 2500 rpm
